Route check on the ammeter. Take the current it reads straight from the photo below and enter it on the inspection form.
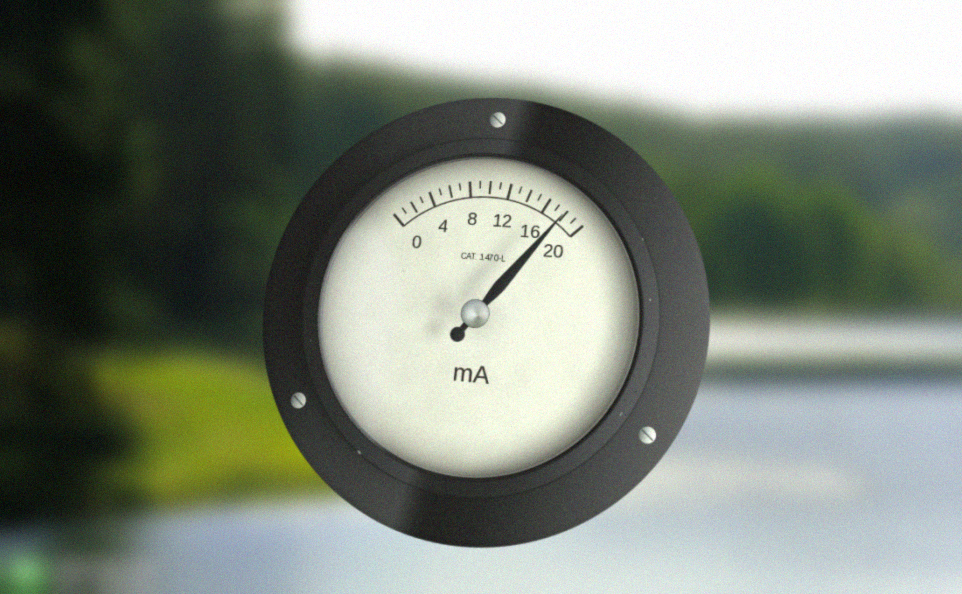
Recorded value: 18 mA
